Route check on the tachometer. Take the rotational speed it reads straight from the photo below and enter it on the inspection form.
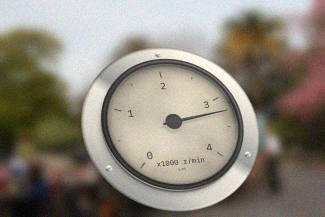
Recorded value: 3250 rpm
